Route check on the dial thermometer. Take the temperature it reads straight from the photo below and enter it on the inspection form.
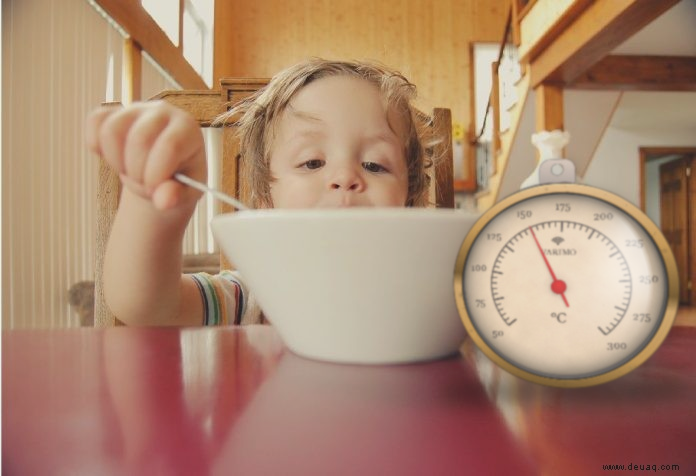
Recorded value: 150 °C
